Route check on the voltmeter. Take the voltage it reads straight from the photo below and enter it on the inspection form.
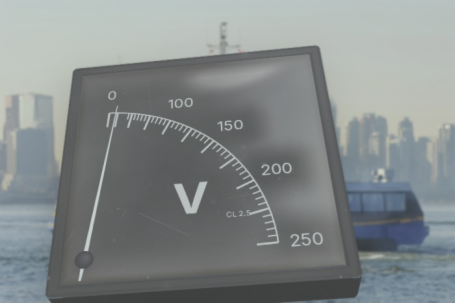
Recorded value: 25 V
